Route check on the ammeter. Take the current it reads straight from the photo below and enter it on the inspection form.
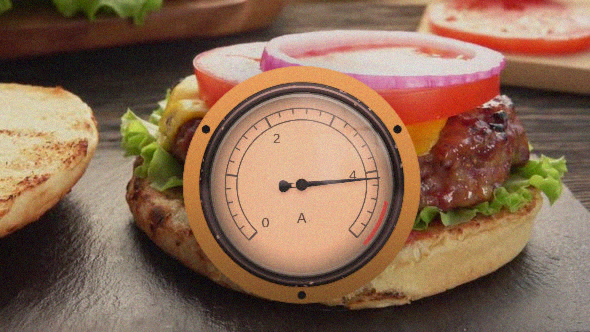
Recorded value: 4.1 A
